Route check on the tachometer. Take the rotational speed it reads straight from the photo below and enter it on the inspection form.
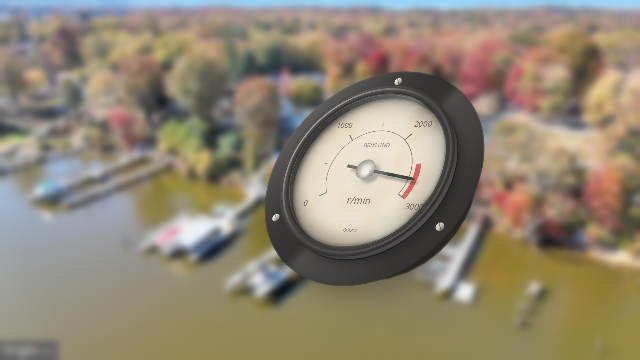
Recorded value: 2750 rpm
